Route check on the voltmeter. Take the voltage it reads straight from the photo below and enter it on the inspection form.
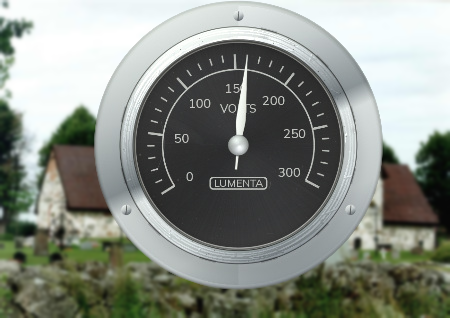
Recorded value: 160 V
